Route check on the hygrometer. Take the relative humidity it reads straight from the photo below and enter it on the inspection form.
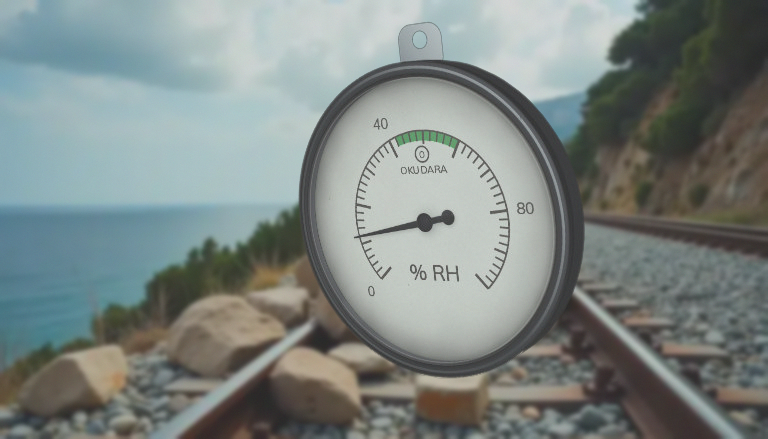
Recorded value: 12 %
